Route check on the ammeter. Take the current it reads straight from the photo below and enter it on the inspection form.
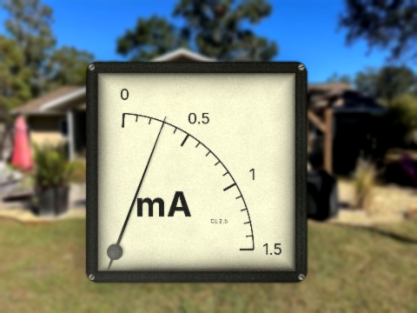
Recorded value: 0.3 mA
